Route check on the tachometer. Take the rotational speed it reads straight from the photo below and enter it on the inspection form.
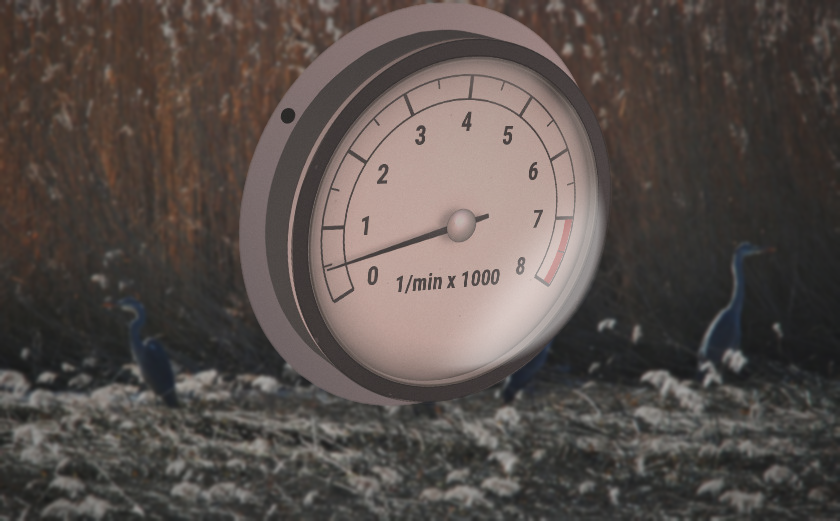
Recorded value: 500 rpm
